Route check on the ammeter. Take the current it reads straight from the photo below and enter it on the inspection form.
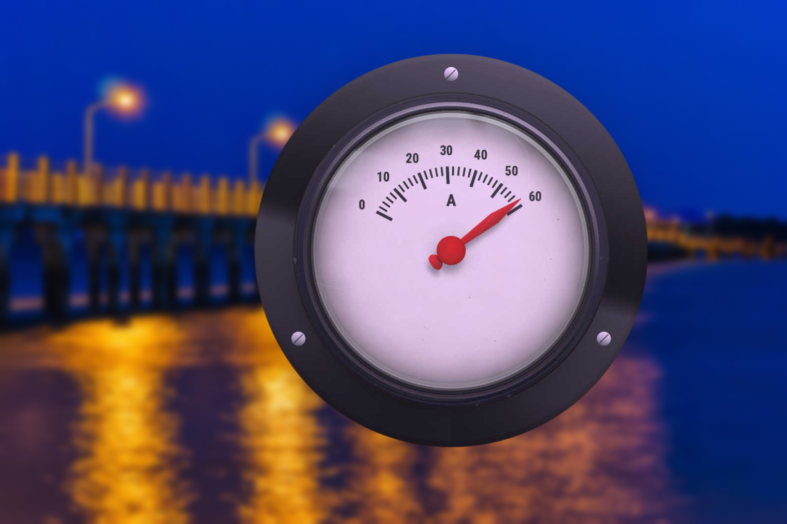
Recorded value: 58 A
